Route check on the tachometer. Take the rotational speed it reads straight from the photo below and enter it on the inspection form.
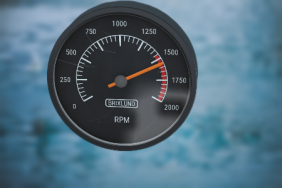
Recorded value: 1550 rpm
